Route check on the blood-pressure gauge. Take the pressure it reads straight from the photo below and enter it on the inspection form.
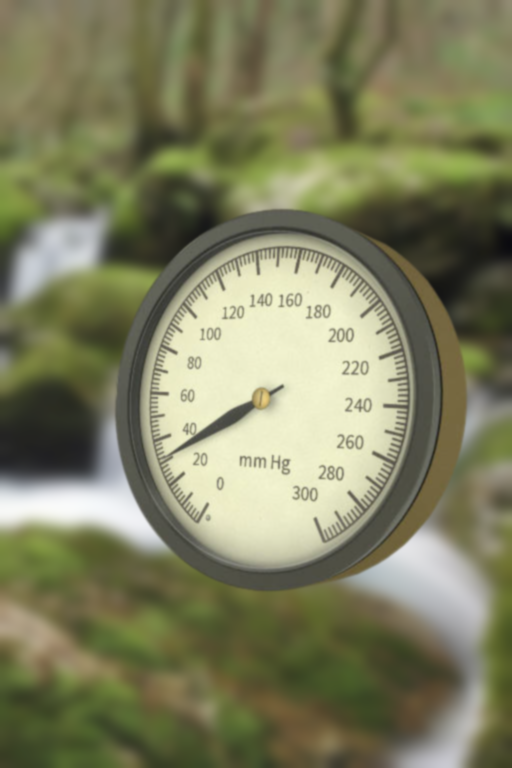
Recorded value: 30 mmHg
